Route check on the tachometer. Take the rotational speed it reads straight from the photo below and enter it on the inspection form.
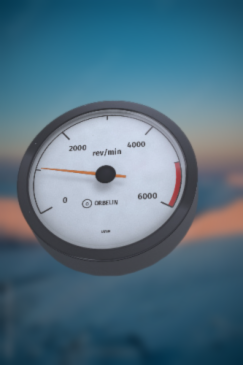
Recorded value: 1000 rpm
